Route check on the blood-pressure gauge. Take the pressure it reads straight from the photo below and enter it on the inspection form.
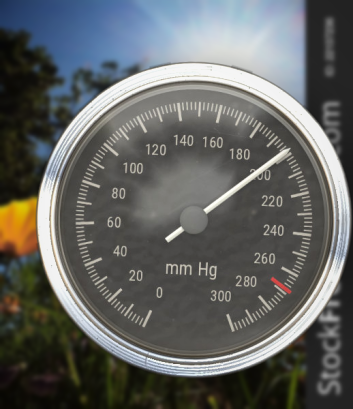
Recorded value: 198 mmHg
